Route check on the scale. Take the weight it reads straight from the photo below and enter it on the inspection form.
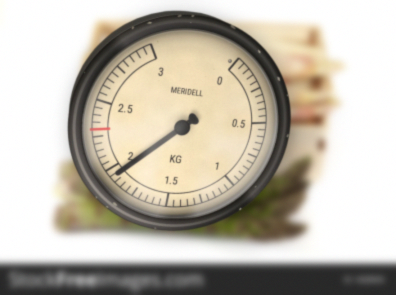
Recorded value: 1.95 kg
